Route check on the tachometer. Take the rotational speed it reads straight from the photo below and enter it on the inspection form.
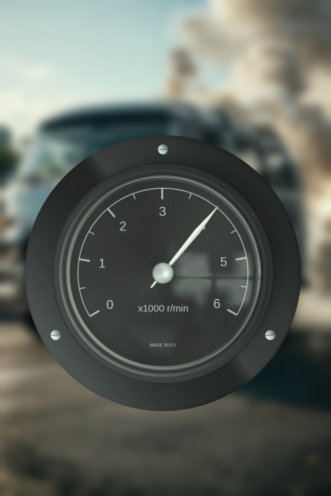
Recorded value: 4000 rpm
